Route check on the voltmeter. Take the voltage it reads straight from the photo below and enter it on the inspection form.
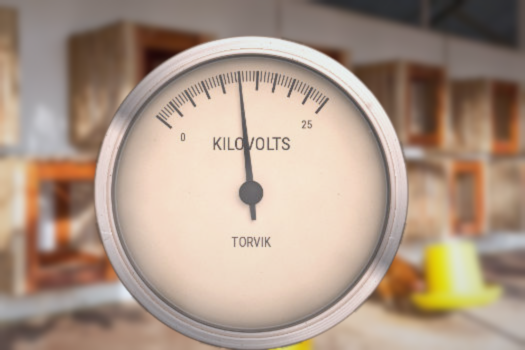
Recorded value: 12.5 kV
